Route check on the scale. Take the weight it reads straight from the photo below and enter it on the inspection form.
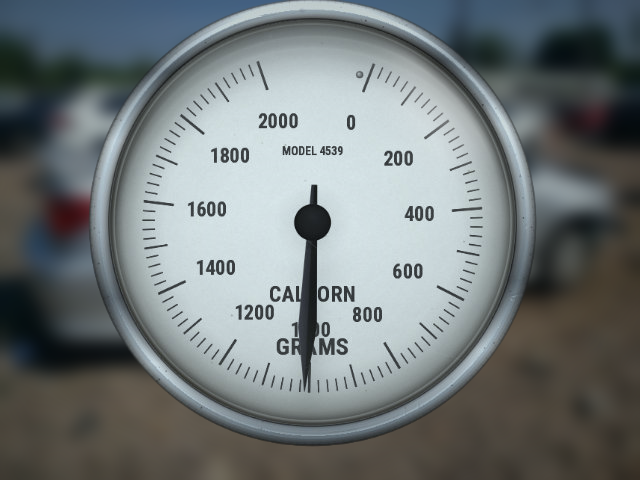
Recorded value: 1010 g
